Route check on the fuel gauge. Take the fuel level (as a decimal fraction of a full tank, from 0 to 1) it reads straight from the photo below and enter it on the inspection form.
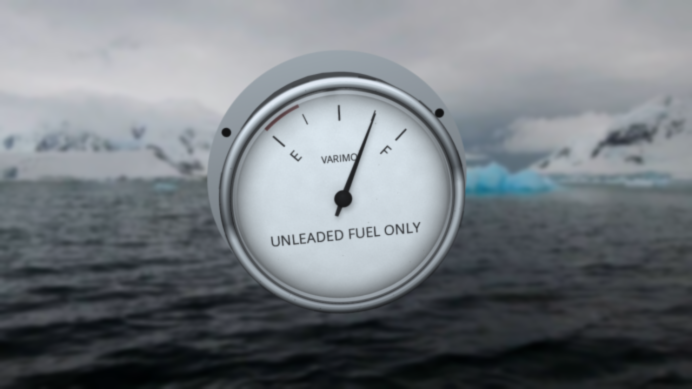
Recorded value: 0.75
